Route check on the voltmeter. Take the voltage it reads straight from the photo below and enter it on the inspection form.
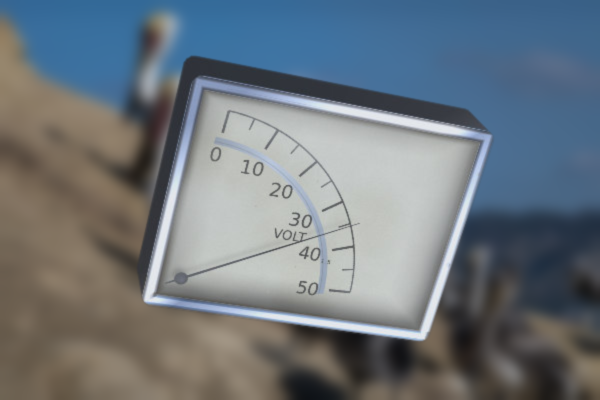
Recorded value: 35 V
